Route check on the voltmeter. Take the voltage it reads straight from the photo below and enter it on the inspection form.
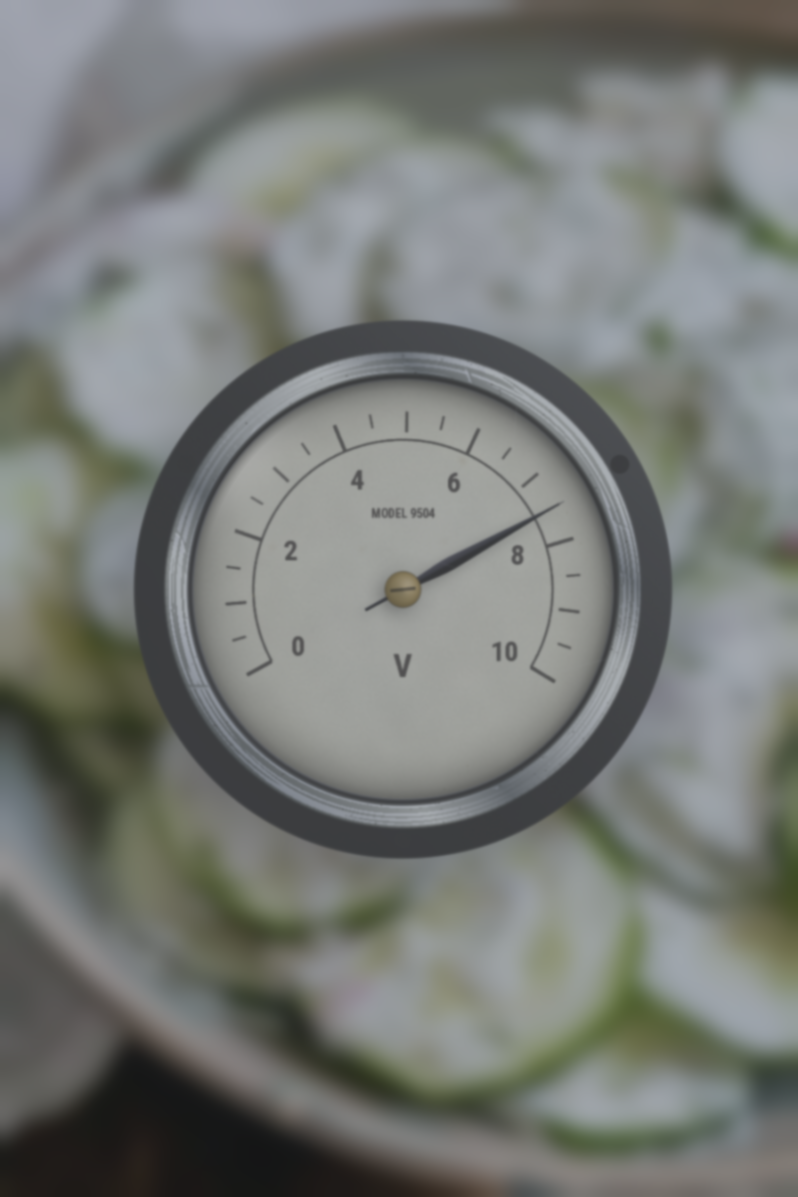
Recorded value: 7.5 V
